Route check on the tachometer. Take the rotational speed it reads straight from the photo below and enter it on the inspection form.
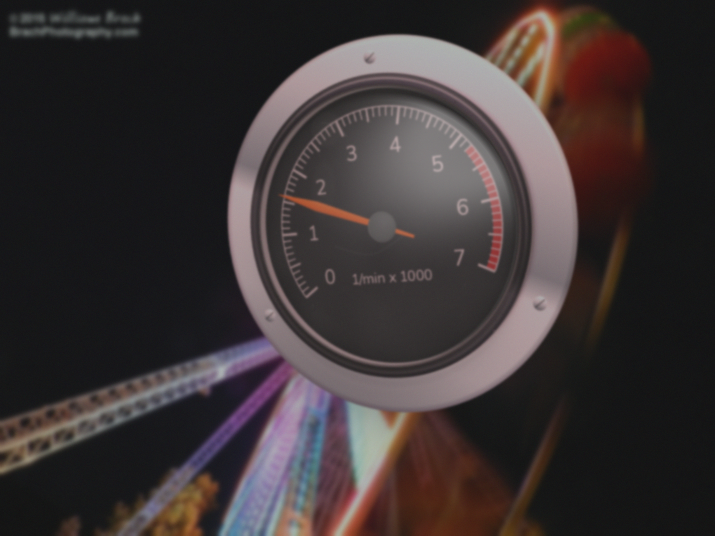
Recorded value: 1600 rpm
